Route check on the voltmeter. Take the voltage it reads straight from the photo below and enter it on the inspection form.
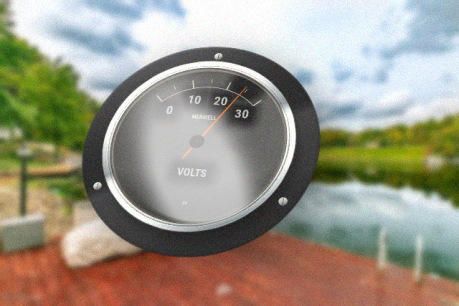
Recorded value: 25 V
